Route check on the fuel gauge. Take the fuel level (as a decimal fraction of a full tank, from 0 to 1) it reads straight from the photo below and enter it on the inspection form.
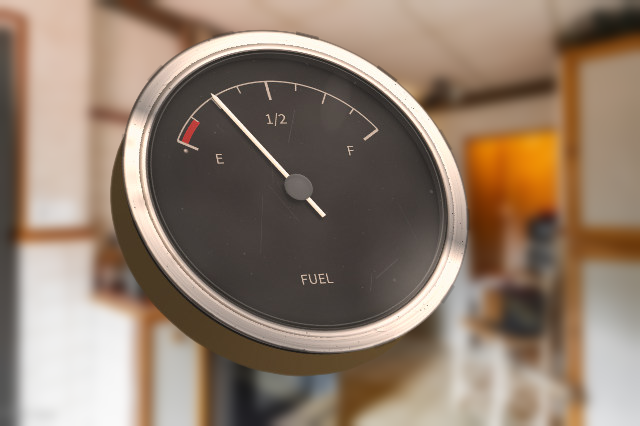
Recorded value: 0.25
